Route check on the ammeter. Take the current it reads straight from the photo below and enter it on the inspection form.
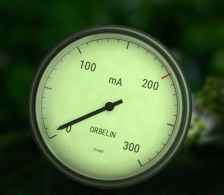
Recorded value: 5 mA
